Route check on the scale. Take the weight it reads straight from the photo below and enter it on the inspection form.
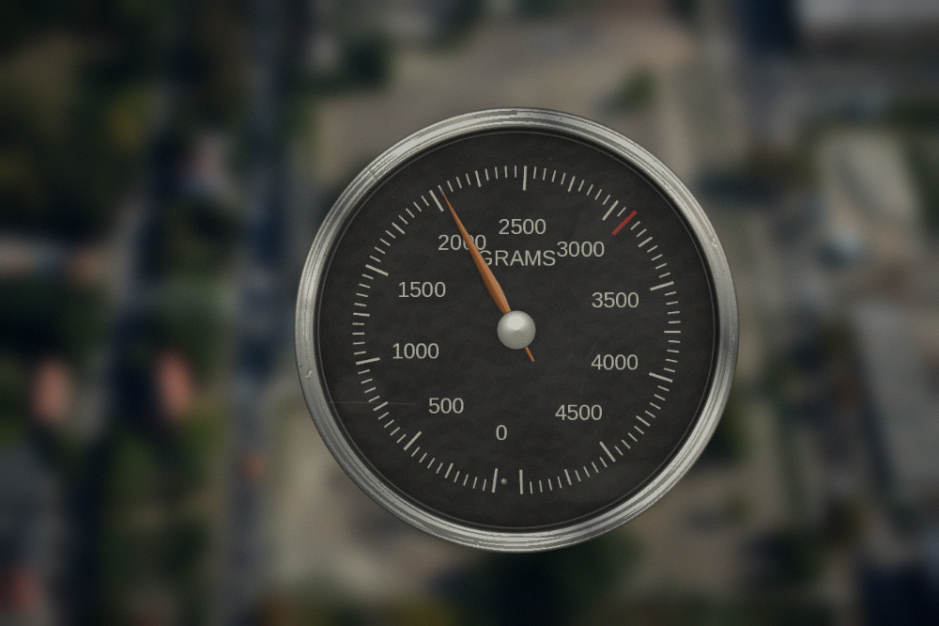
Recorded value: 2050 g
